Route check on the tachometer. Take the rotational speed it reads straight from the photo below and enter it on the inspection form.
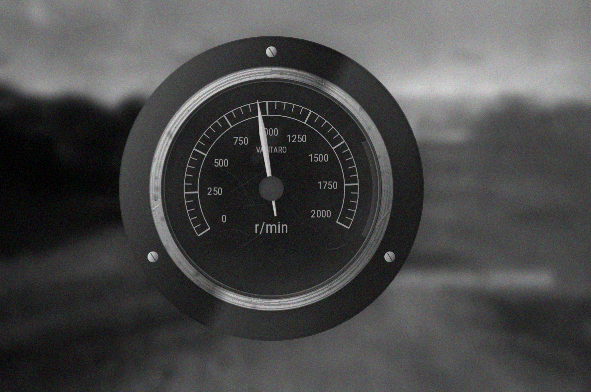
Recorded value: 950 rpm
